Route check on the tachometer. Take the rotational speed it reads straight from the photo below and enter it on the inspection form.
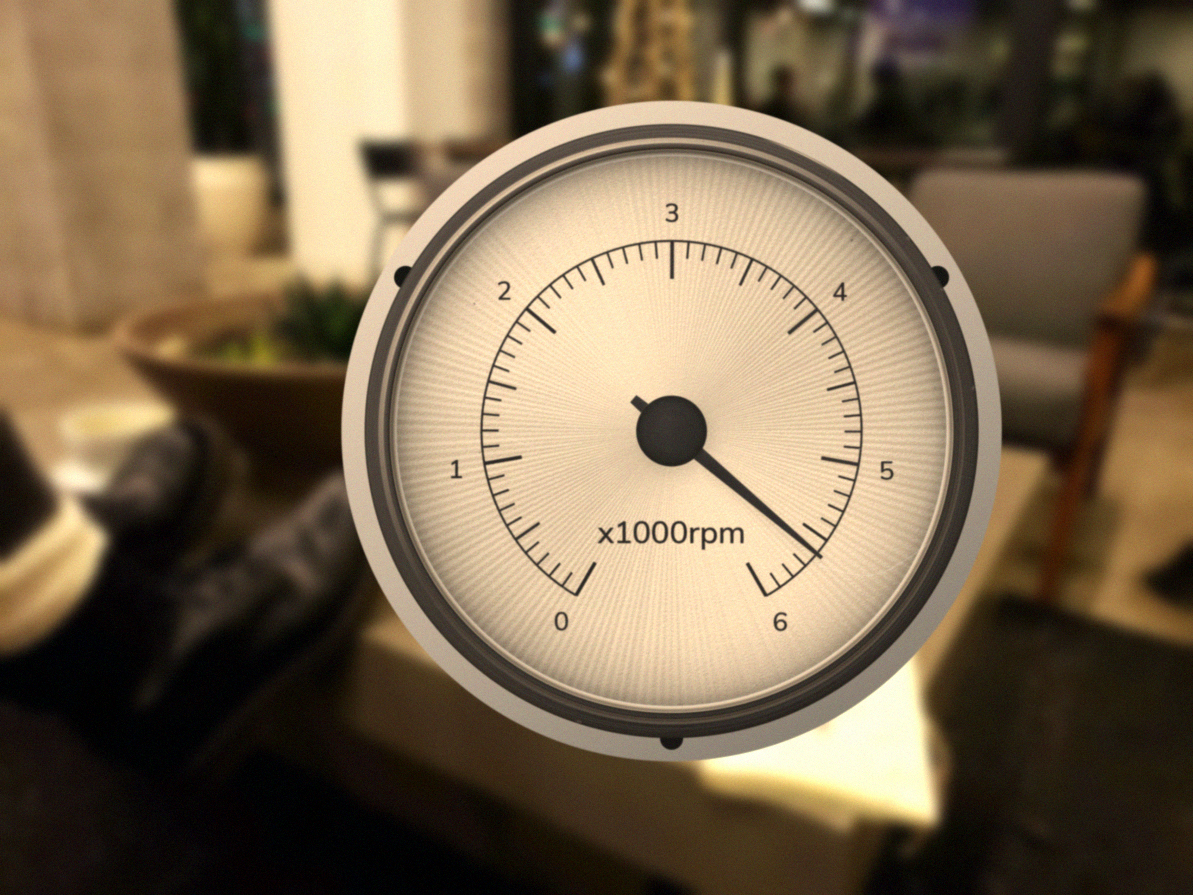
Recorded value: 5600 rpm
